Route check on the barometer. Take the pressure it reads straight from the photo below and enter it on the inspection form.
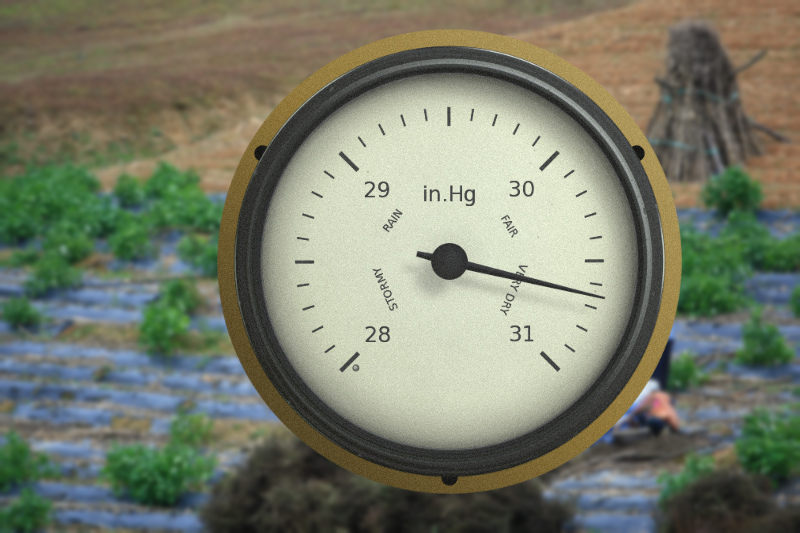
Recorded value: 30.65 inHg
